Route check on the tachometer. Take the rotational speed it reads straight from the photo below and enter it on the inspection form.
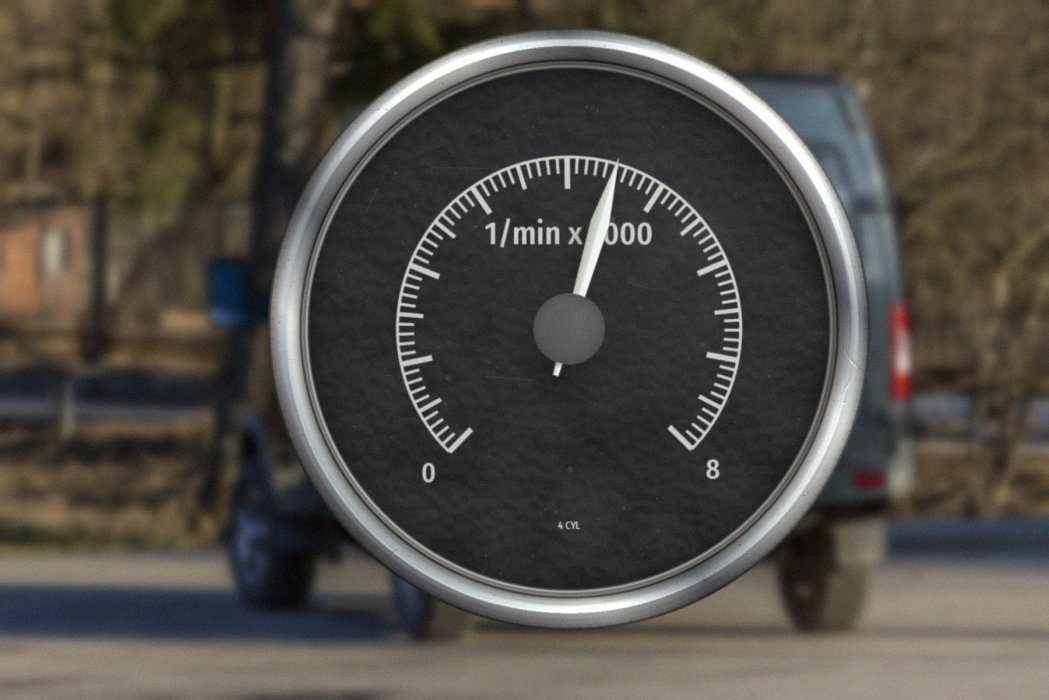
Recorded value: 4500 rpm
